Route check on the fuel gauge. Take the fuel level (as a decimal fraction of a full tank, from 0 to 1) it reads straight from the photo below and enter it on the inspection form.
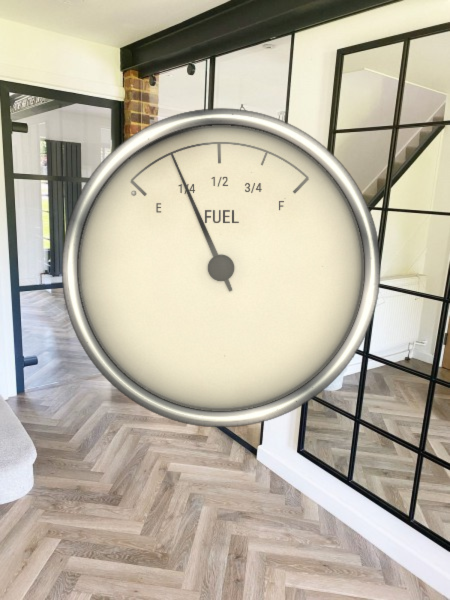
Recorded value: 0.25
